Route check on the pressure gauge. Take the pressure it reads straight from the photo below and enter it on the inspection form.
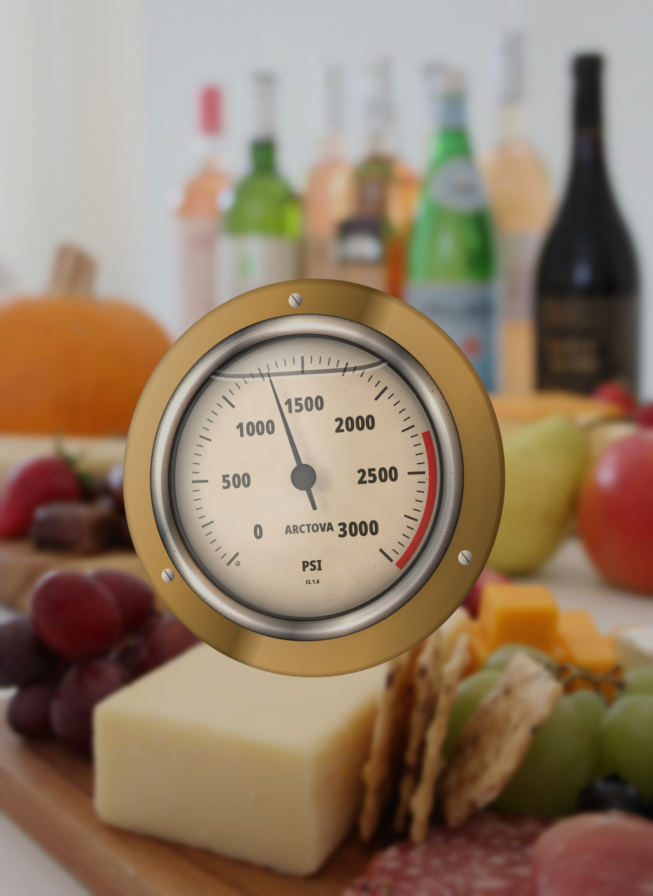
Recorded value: 1300 psi
